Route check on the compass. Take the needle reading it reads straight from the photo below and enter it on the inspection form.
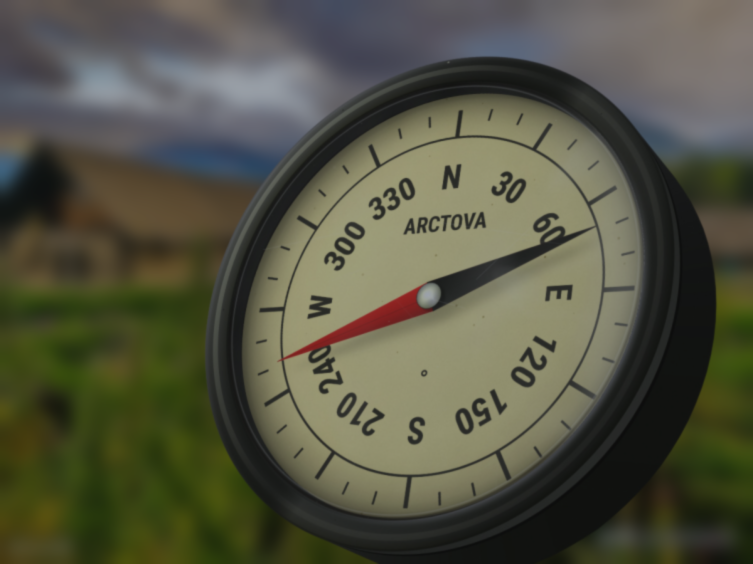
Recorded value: 250 °
